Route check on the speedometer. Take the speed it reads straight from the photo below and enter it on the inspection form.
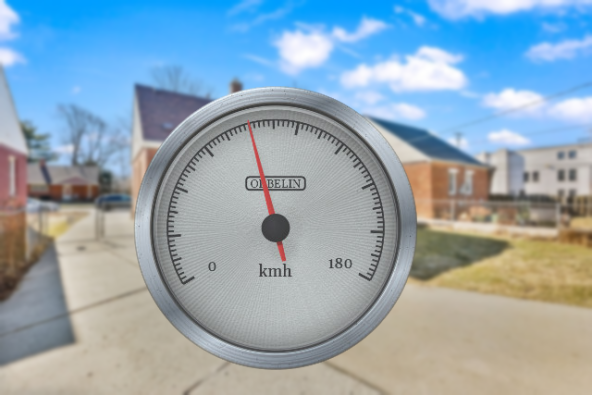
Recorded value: 80 km/h
